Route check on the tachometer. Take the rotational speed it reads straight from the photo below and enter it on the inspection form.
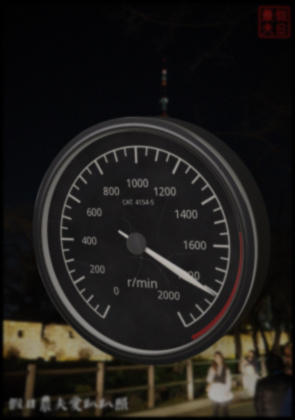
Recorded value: 1800 rpm
